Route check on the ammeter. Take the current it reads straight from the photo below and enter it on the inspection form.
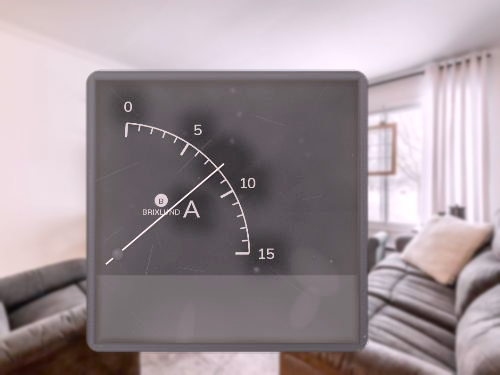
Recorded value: 8 A
